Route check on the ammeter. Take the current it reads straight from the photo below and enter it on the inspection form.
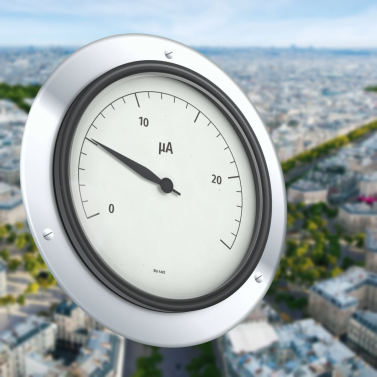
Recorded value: 5 µA
